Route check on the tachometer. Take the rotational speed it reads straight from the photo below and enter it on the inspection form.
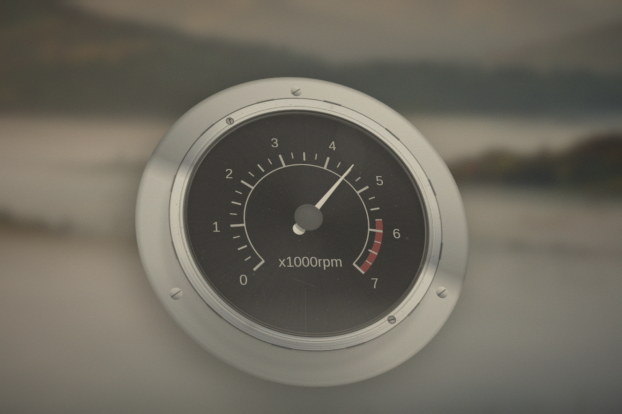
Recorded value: 4500 rpm
